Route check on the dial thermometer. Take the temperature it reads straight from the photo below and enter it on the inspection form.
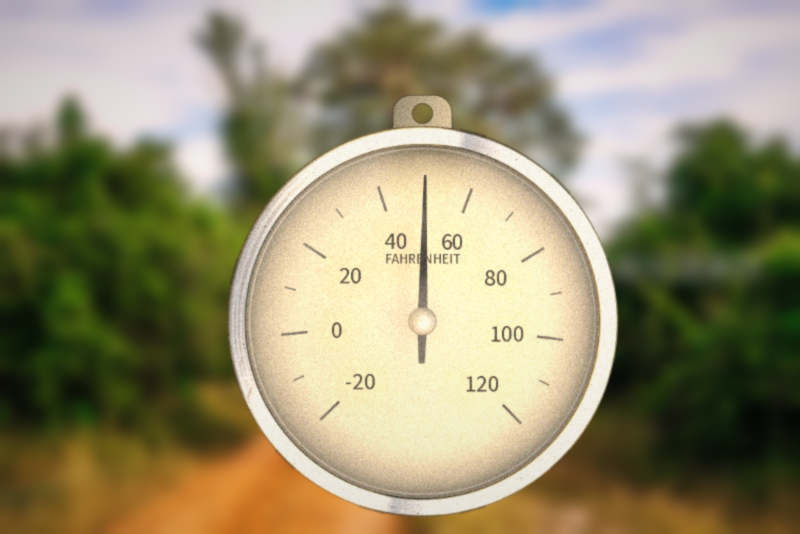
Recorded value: 50 °F
